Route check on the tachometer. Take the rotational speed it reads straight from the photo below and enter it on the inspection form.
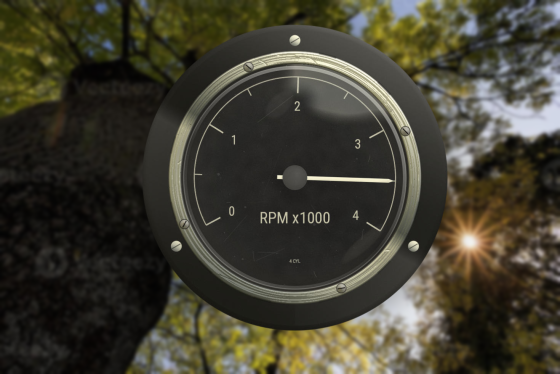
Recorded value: 3500 rpm
